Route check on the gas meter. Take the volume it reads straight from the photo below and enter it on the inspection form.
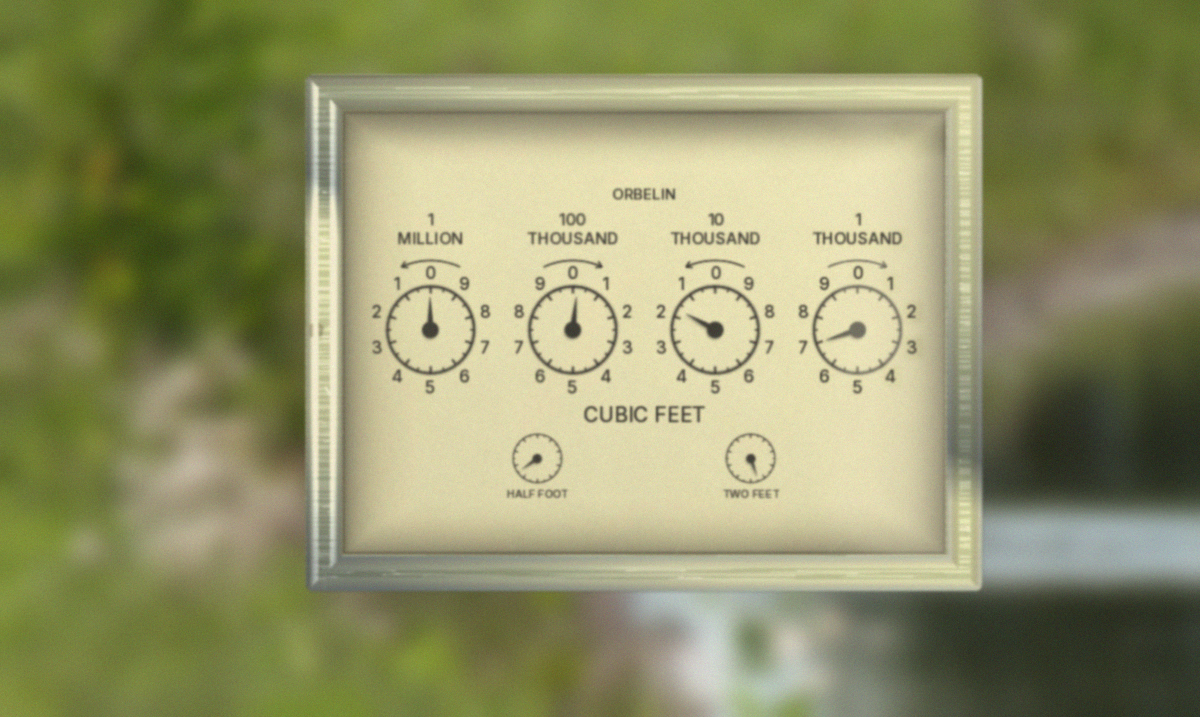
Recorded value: 1700 ft³
